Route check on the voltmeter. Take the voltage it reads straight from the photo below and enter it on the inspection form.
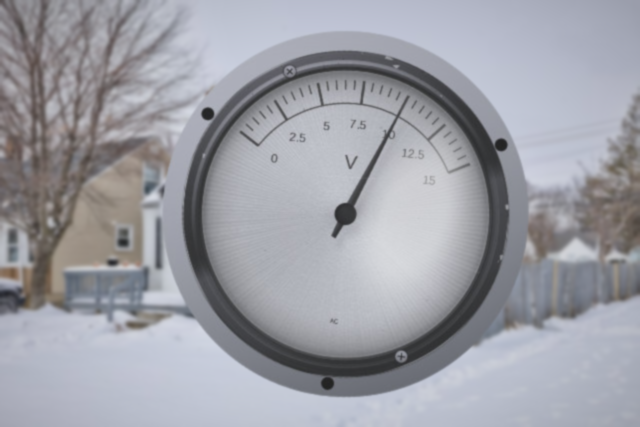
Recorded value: 10 V
